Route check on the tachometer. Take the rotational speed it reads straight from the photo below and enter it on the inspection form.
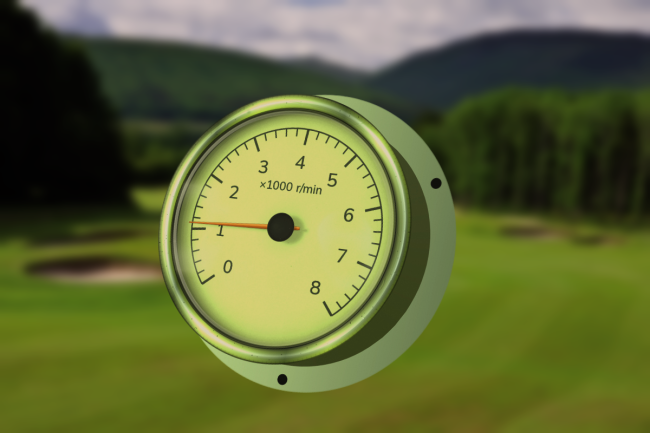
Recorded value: 1100 rpm
